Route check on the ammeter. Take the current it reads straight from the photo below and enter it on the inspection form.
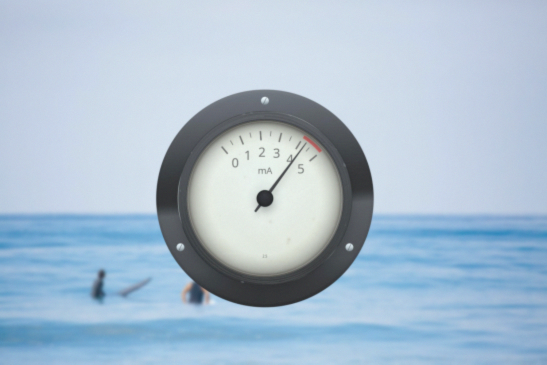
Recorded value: 4.25 mA
